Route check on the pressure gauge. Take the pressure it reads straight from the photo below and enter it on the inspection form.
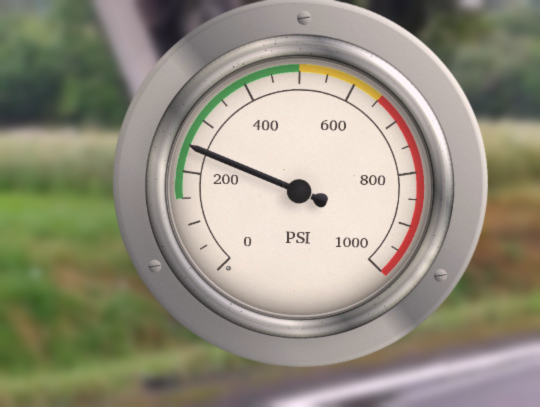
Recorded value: 250 psi
